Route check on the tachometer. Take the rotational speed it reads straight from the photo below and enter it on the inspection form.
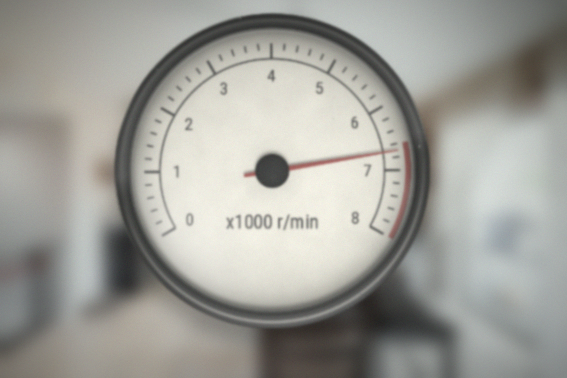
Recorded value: 6700 rpm
